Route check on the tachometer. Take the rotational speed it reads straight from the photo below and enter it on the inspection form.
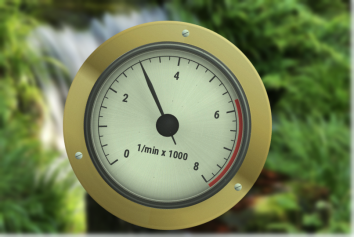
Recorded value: 3000 rpm
